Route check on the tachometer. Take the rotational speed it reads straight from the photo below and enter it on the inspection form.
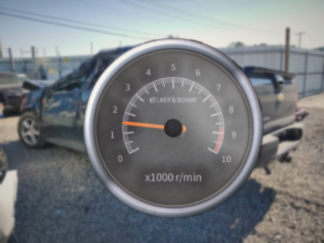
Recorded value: 1500 rpm
